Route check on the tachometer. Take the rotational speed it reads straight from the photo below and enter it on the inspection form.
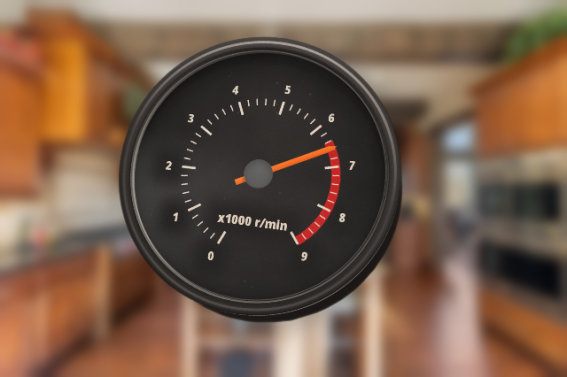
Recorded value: 6600 rpm
